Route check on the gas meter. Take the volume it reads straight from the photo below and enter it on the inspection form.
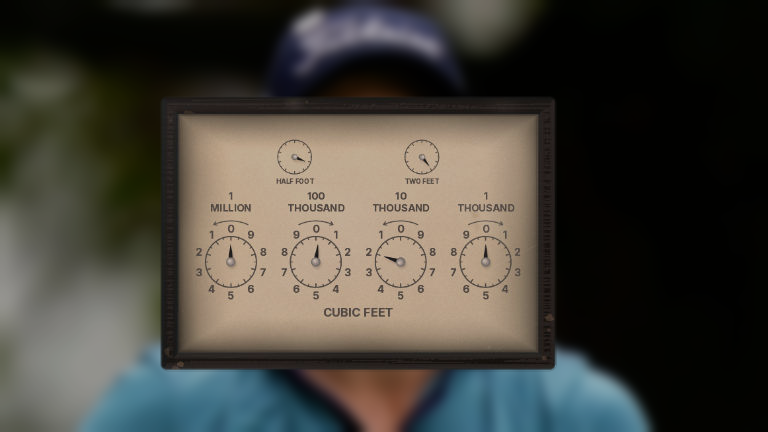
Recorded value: 2000 ft³
